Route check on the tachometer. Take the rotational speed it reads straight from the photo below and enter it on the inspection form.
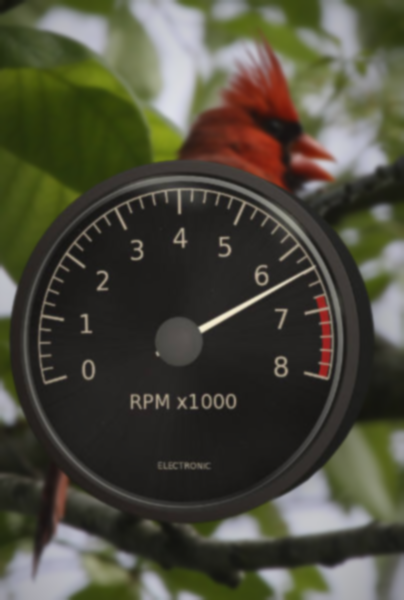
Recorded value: 6400 rpm
